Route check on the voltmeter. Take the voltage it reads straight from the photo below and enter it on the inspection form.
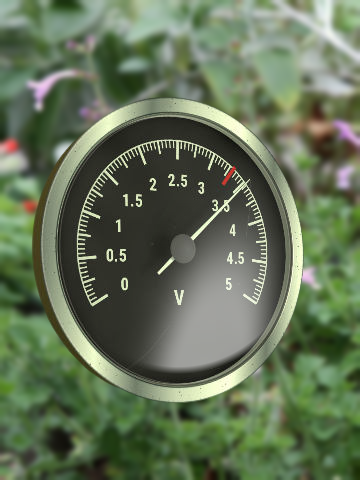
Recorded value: 3.5 V
